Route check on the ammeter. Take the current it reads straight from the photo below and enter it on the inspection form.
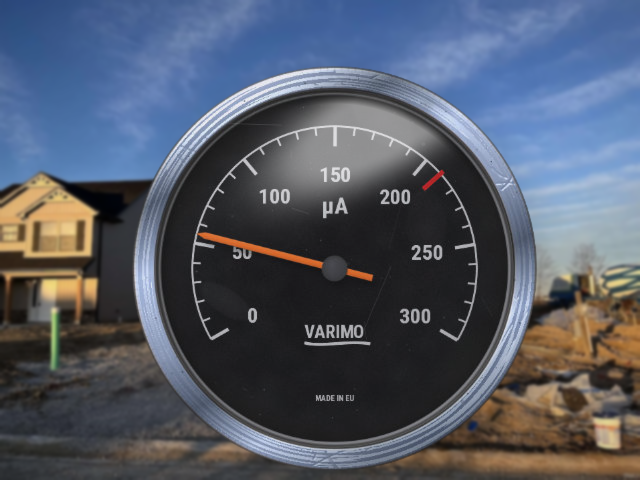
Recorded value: 55 µA
